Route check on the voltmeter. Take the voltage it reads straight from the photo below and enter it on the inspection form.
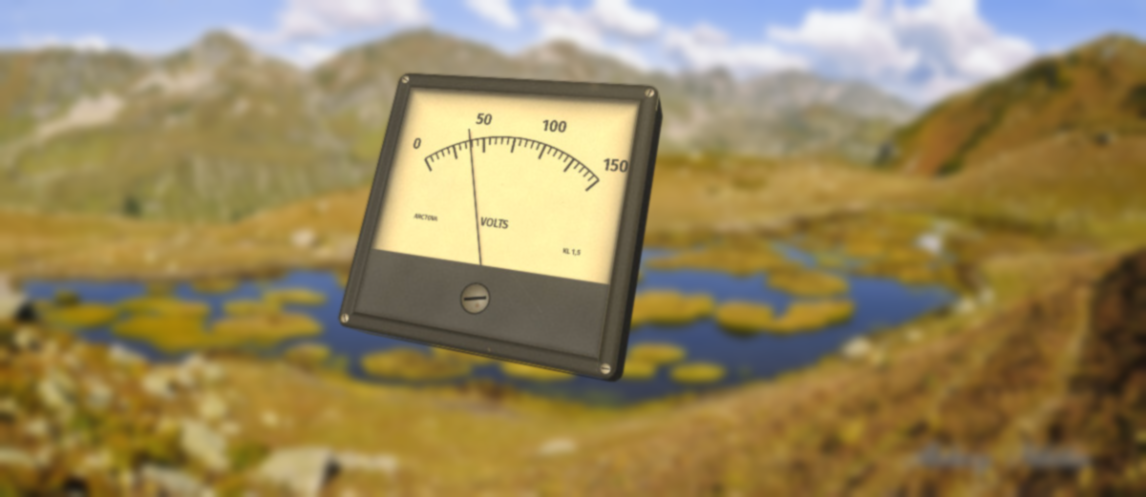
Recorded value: 40 V
